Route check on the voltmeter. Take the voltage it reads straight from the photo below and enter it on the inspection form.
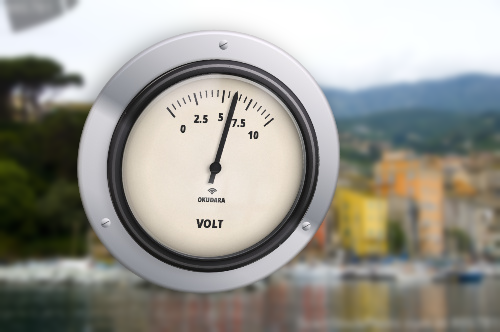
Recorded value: 6 V
